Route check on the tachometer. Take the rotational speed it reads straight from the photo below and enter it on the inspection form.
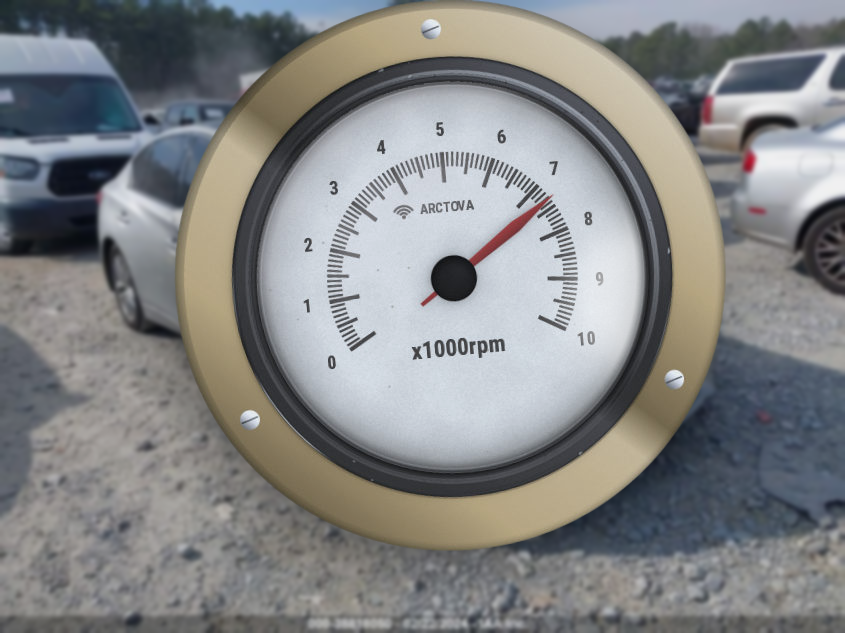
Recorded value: 7300 rpm
